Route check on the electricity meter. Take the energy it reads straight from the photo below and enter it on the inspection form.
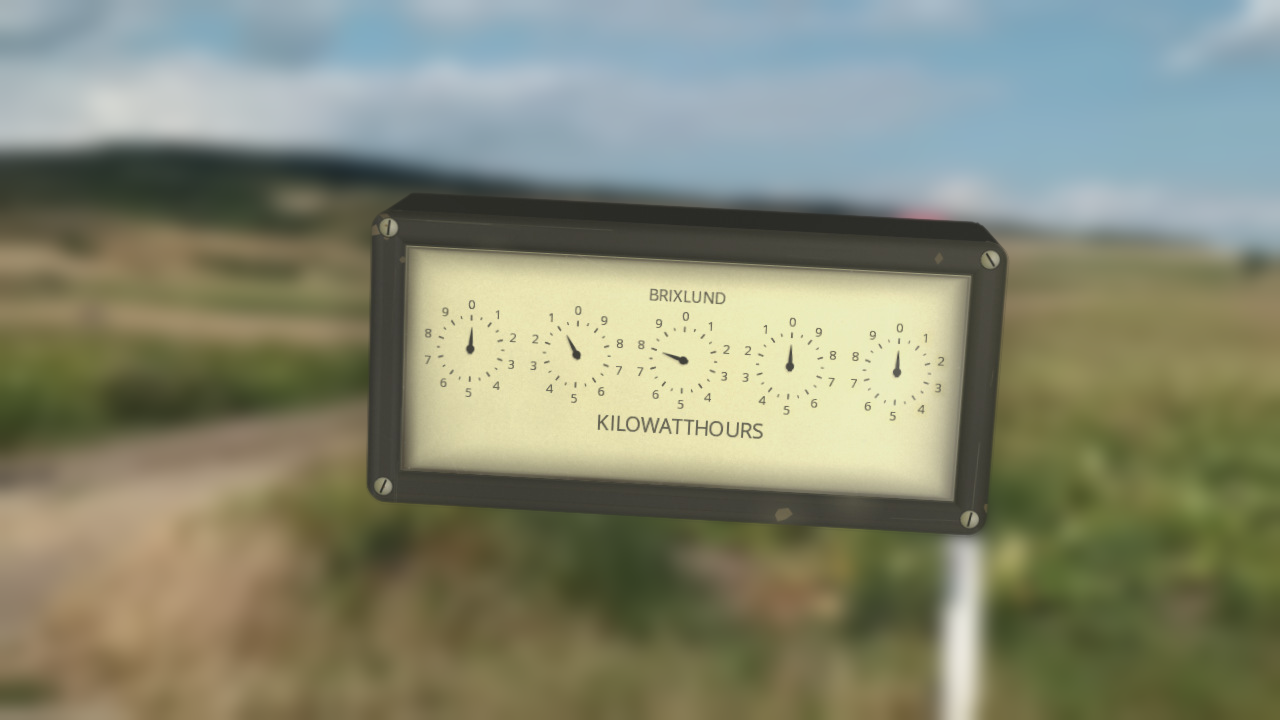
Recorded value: 800 kWh
